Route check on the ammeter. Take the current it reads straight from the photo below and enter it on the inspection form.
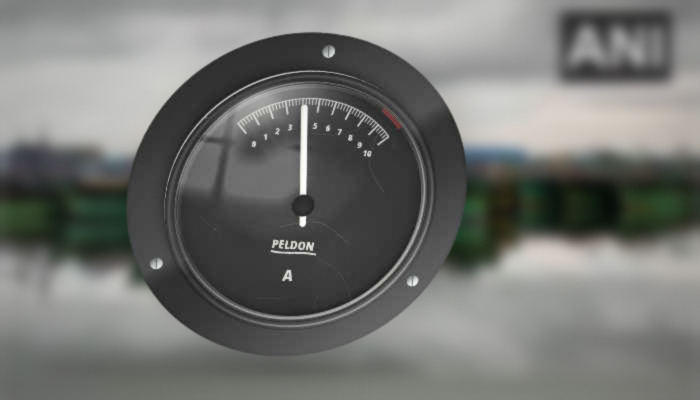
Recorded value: 4 A
